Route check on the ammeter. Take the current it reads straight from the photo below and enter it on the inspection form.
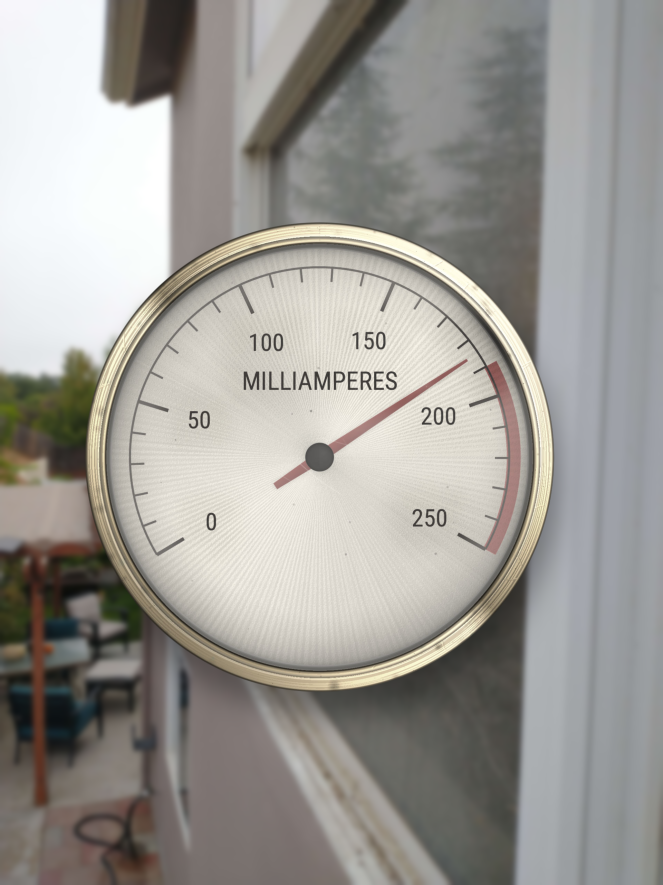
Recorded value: 185 mA
